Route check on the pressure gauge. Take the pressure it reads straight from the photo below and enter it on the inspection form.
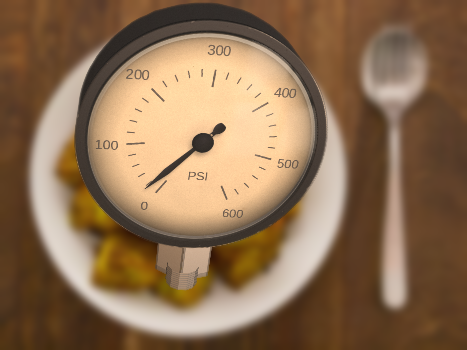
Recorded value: 20 psi
